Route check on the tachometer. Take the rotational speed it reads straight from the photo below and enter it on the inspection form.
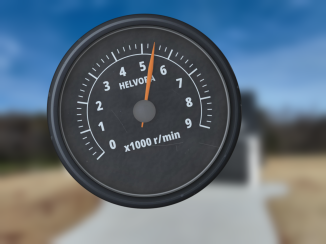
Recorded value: 5400 rpm
